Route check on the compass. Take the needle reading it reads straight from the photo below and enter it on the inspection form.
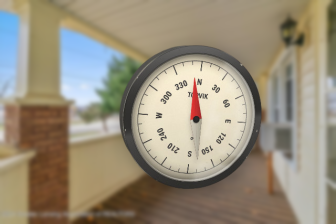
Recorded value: 350 °
